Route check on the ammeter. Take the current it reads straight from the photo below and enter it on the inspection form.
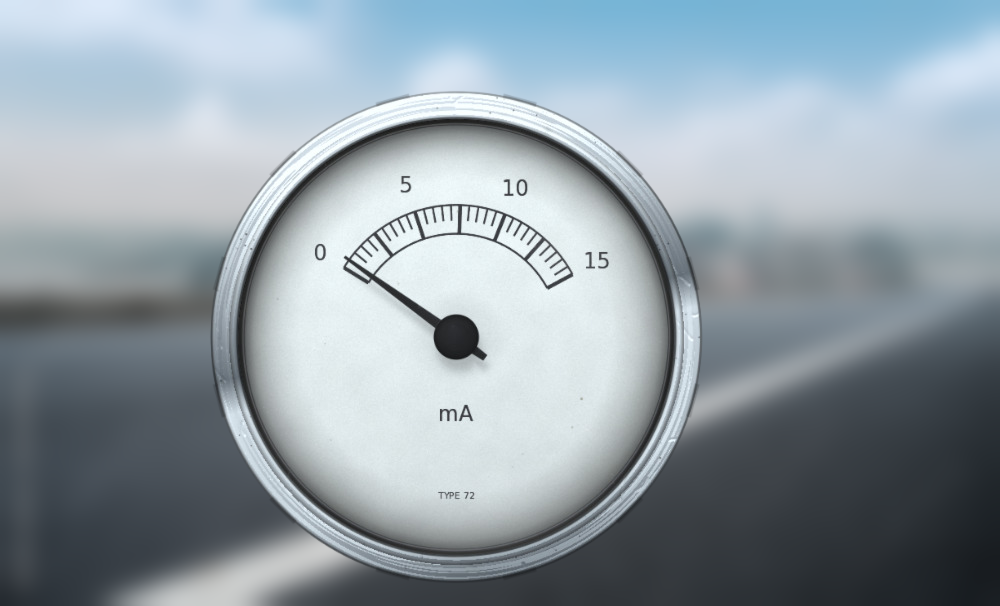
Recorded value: 0.5 mA
